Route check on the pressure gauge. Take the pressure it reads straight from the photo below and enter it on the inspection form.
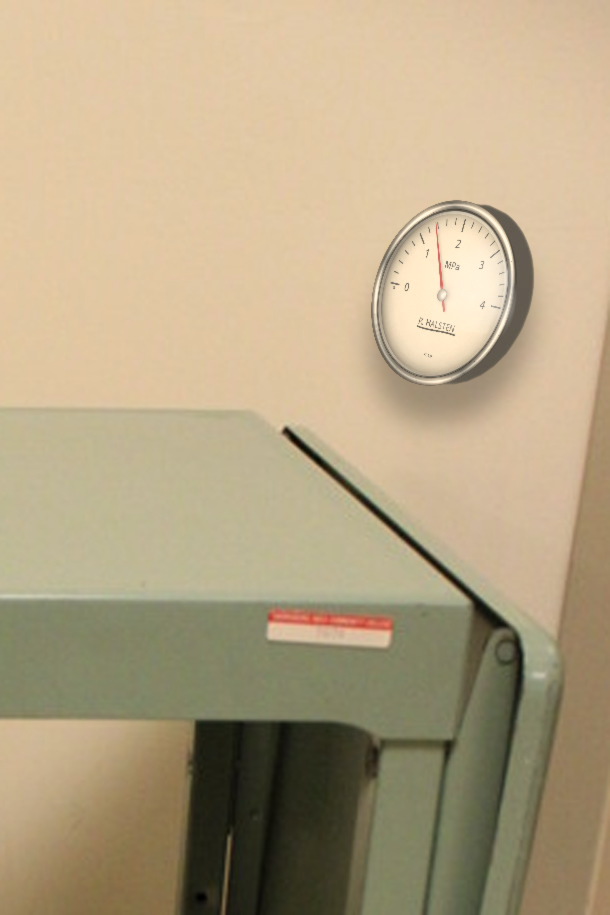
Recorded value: 1.4 MPa
